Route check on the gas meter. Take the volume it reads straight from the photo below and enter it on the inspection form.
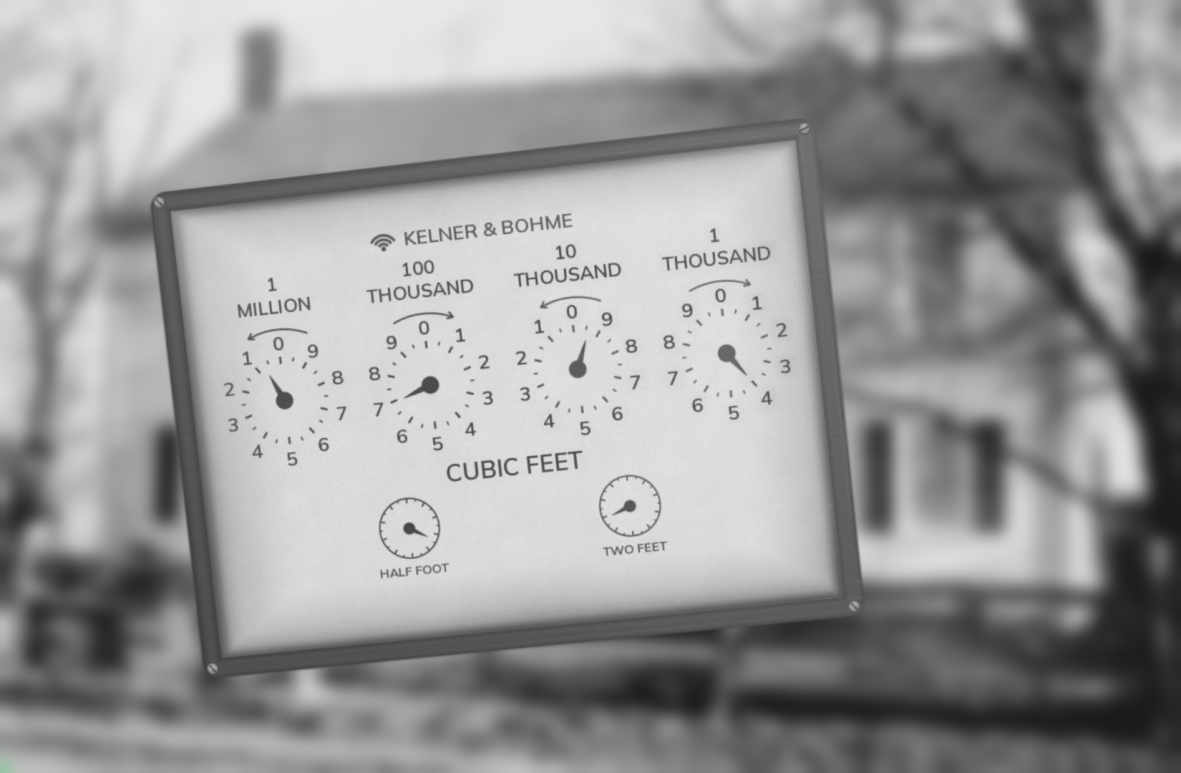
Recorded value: 69400 ft³
